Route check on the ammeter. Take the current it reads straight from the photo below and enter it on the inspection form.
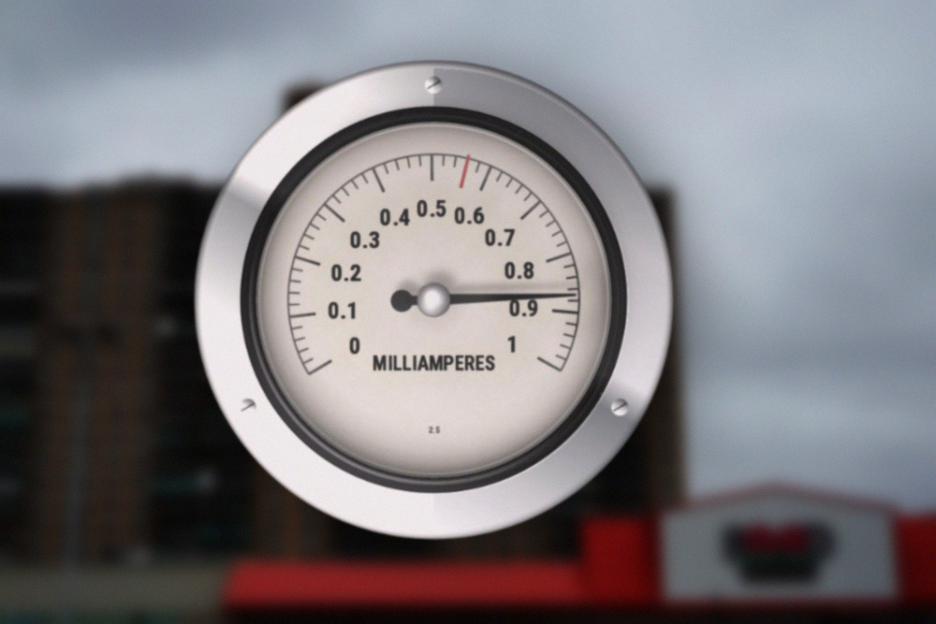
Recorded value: 0.87 mA
